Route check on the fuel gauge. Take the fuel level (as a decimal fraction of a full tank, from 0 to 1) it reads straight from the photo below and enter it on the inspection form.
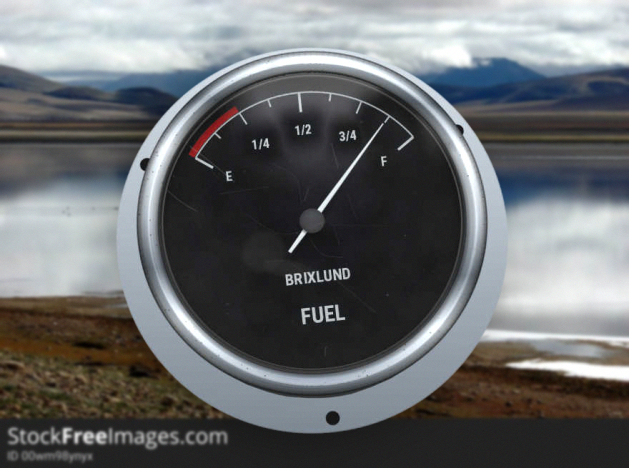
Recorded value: 0.875
